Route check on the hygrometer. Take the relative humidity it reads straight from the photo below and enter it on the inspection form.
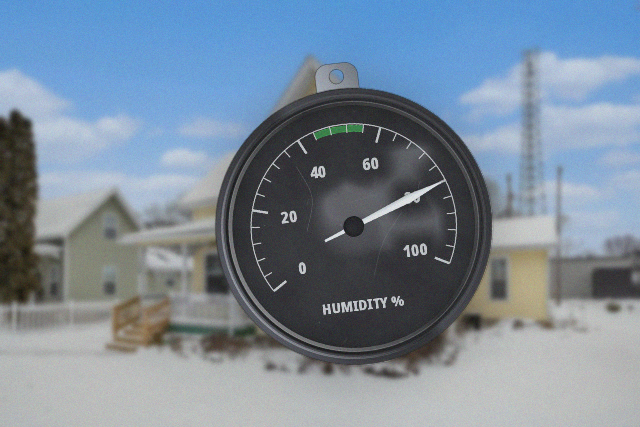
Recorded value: 80 %
